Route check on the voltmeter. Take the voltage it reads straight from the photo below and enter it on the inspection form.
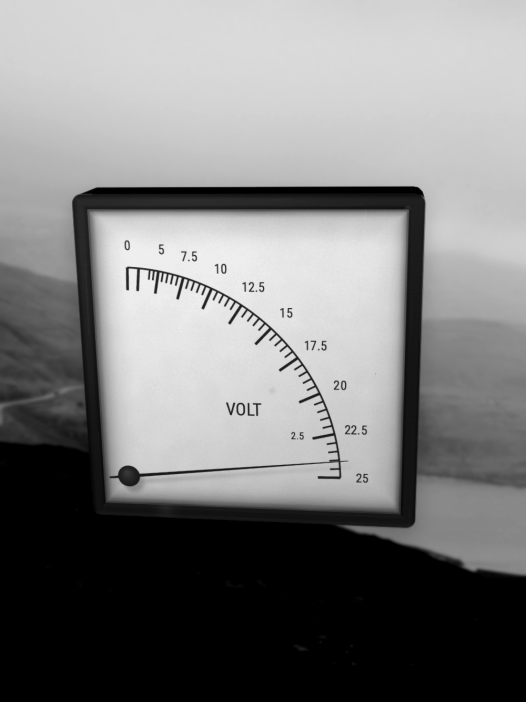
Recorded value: 24 V
